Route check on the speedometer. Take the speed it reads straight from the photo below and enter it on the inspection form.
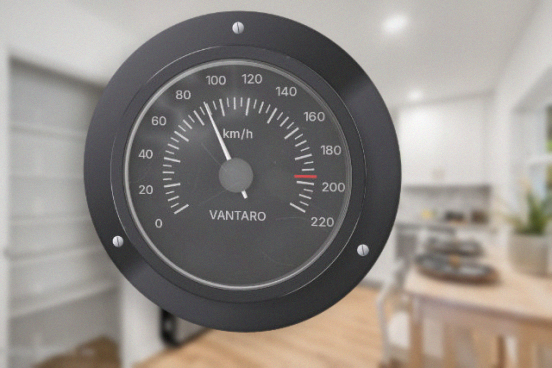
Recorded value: 90 km/h
